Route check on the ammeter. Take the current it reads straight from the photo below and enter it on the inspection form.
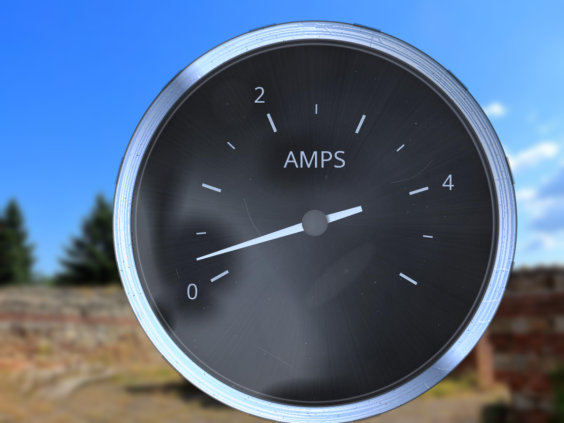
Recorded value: 0.25 A
